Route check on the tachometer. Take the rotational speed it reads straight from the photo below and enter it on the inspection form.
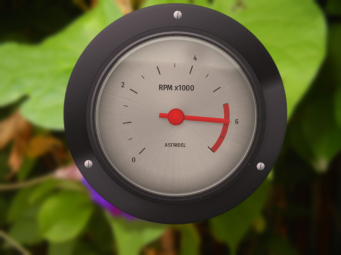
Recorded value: 6000 rpm
